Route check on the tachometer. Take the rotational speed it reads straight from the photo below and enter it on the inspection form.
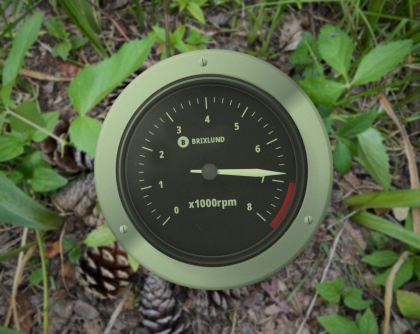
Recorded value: 6800 rpm
